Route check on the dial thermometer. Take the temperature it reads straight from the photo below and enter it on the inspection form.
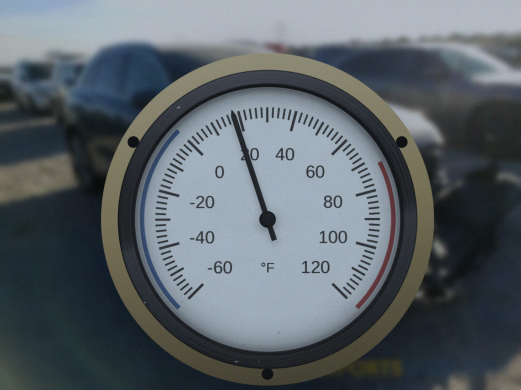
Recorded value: 18 °F
